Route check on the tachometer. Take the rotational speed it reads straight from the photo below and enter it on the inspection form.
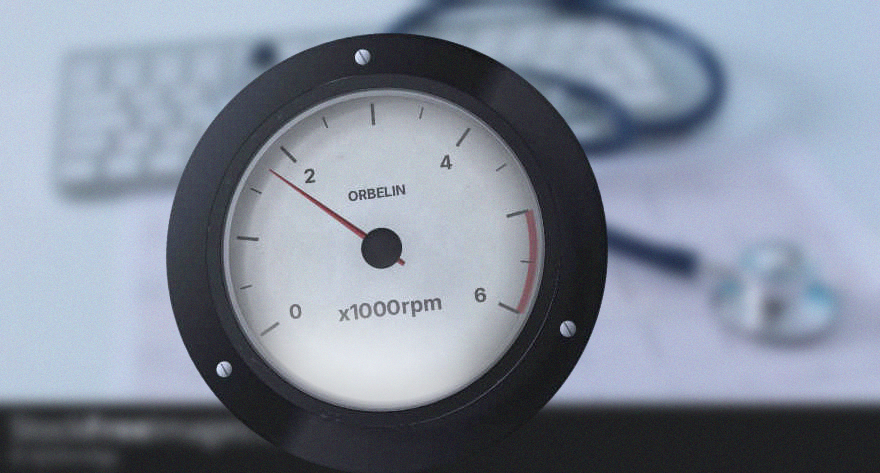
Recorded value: 1750 rpm
